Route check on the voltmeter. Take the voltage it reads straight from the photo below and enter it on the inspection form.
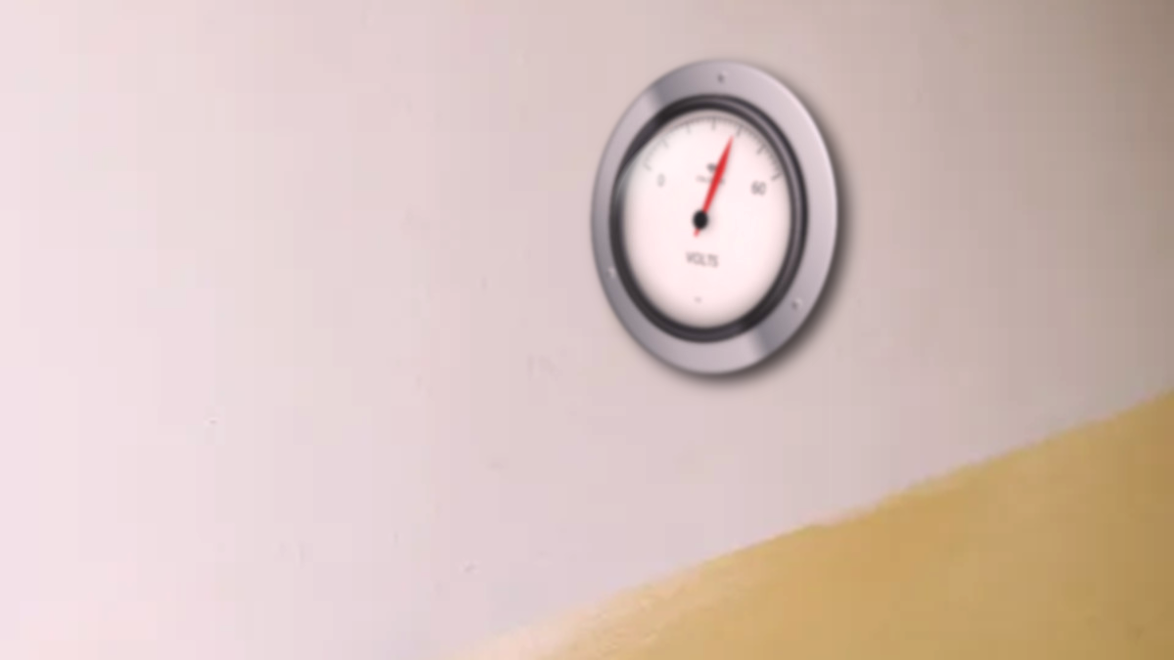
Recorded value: 40 V
